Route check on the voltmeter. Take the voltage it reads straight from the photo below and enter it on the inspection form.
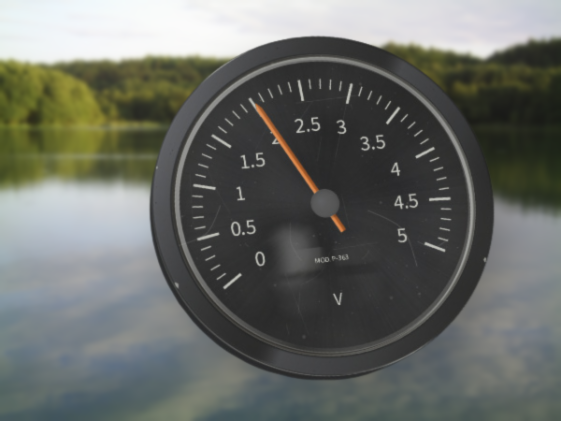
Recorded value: 2 V
